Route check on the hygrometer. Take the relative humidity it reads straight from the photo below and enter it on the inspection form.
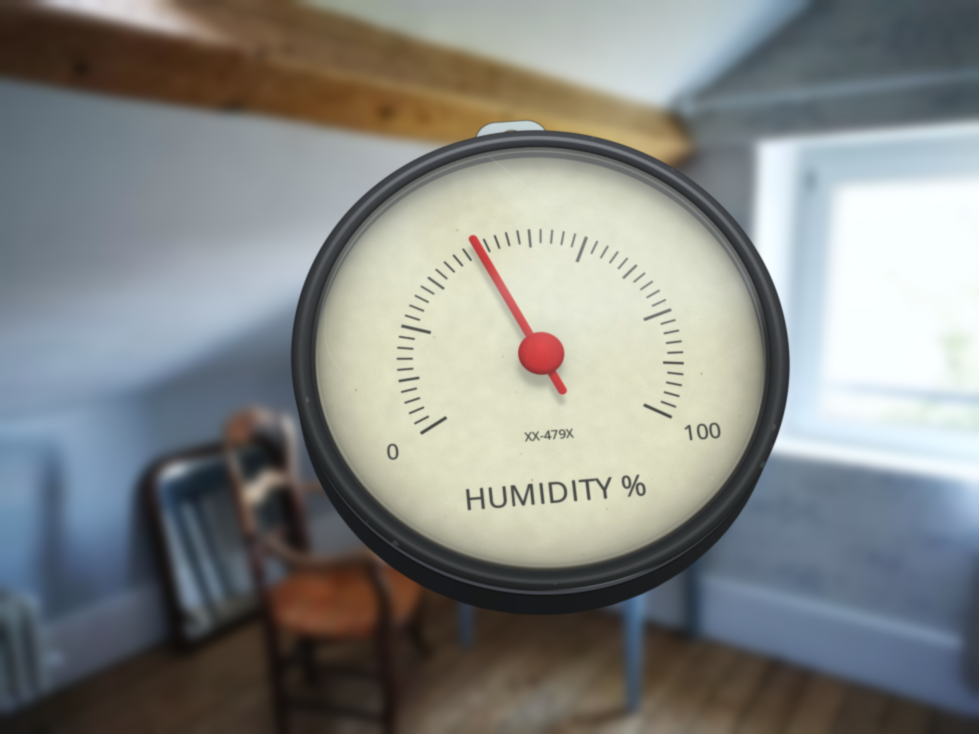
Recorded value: 40 %
